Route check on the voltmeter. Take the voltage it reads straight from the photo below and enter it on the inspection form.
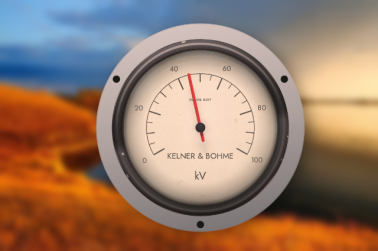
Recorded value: 45 kV
